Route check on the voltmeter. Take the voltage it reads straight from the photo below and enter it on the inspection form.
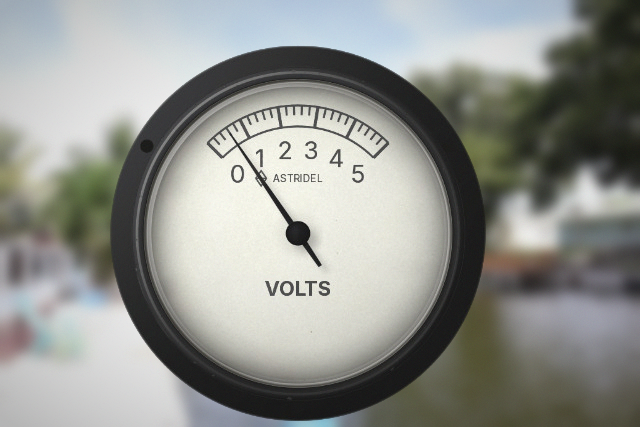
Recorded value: 0.6 V
